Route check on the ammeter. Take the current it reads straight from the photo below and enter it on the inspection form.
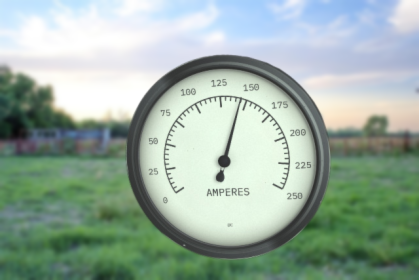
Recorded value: 145 A
